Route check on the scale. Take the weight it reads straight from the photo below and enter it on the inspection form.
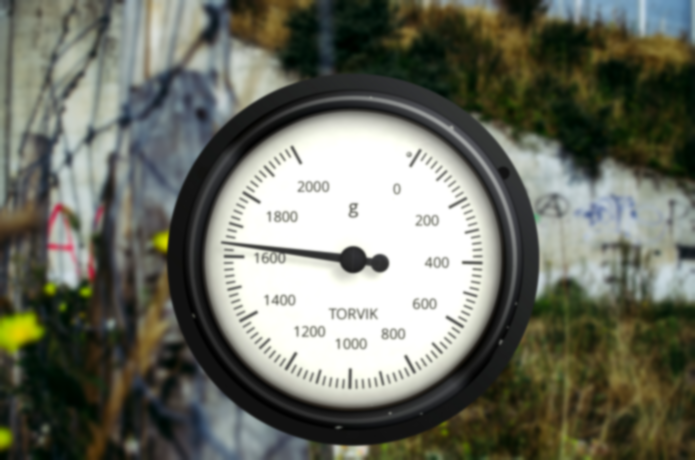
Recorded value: 1640 g
